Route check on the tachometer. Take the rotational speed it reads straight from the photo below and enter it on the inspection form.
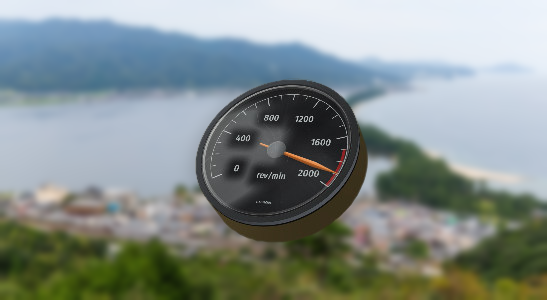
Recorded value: 1900 rpm
